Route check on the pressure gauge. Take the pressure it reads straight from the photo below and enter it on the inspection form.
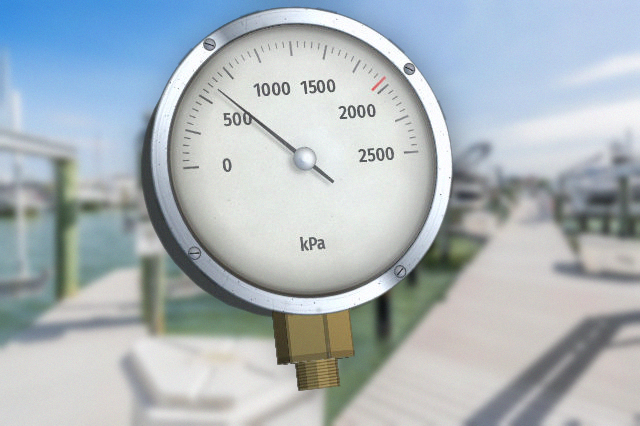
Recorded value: 600 kPa
